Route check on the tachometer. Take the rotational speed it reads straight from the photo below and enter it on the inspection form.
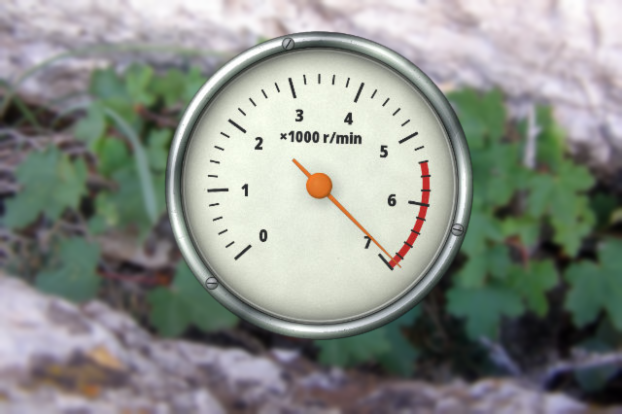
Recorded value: 6900 rpm
